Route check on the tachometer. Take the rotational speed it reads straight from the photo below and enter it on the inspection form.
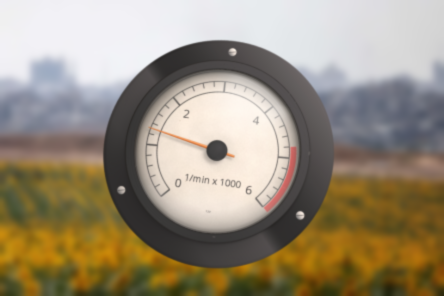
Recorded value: 1300 rpm
